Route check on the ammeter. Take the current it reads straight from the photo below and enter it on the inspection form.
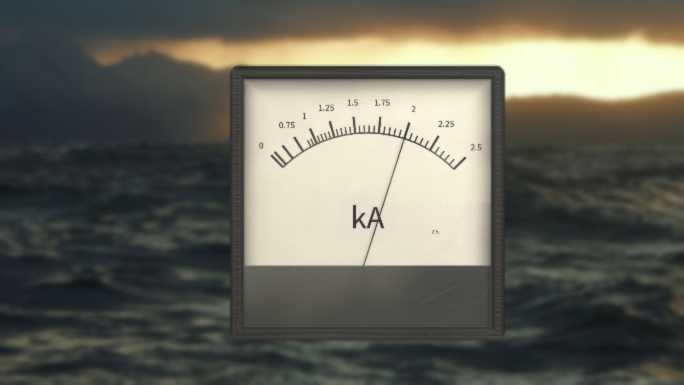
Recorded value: 2 kA
